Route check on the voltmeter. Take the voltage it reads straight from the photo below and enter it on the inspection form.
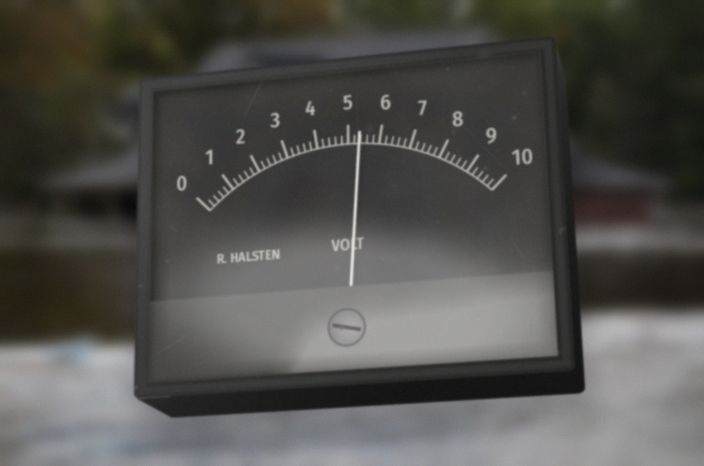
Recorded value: 5.4 V
